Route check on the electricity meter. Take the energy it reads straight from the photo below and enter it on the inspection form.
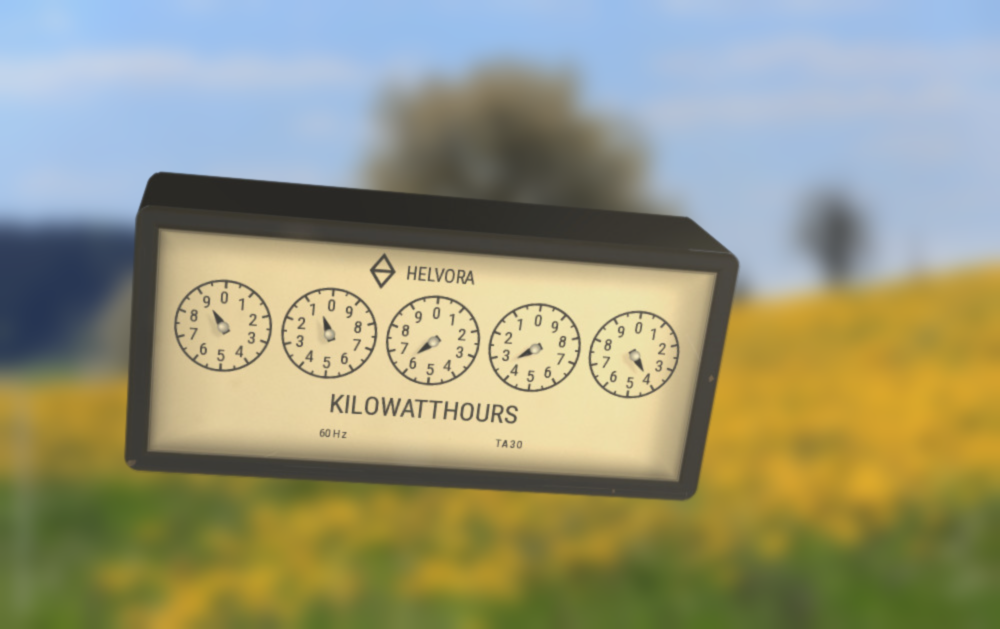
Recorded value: 90634 kWh
